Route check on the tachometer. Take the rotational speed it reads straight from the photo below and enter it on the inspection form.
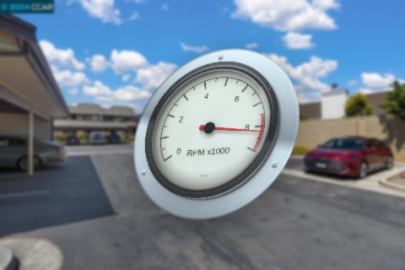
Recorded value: 8250 rpm
